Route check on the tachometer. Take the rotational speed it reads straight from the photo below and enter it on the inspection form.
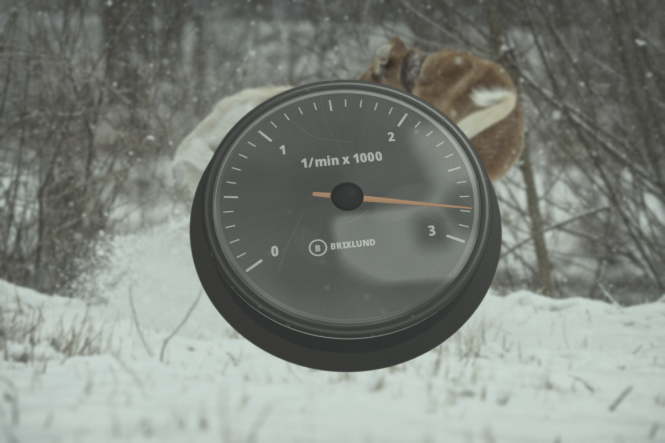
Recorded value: 2800 rpm
